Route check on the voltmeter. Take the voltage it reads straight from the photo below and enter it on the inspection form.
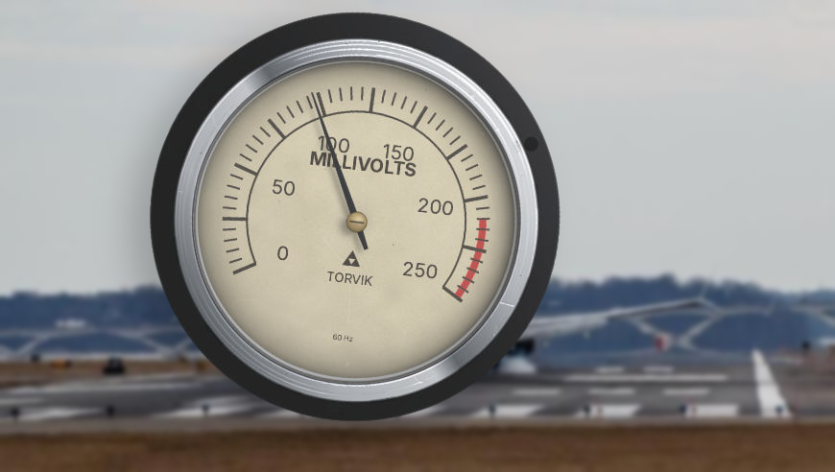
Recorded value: 97.5 mV
